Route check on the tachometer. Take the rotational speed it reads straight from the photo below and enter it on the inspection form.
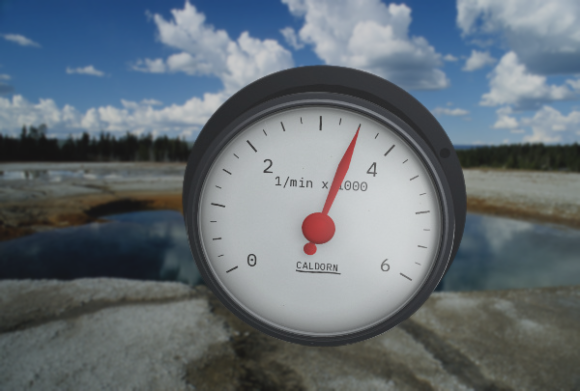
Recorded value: 3500 rpm
